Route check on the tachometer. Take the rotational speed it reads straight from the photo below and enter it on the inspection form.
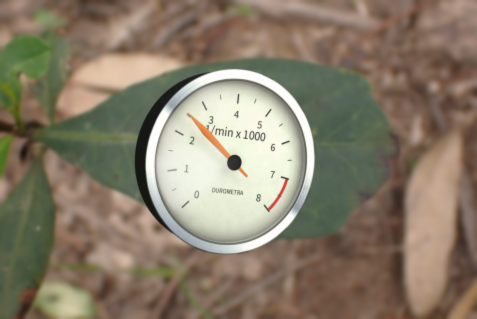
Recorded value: 2500 rpm
